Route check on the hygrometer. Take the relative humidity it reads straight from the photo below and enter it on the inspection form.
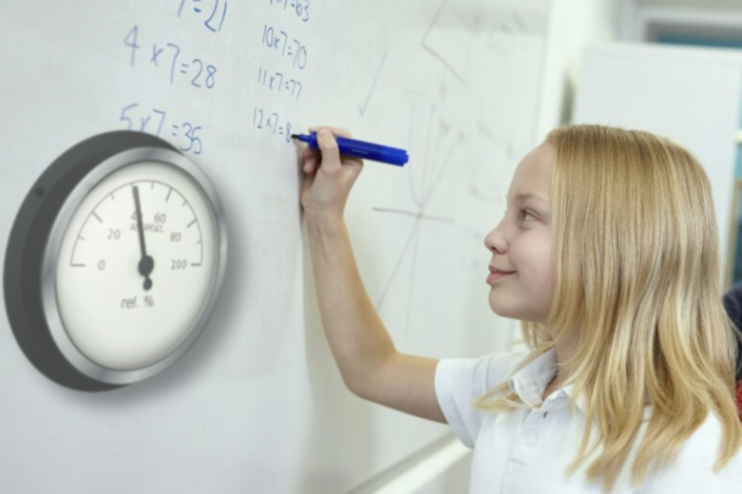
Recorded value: 40 %
